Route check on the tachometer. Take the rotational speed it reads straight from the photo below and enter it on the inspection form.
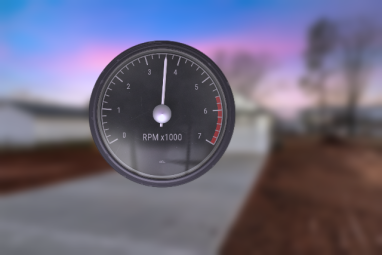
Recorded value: 3600 rpm
